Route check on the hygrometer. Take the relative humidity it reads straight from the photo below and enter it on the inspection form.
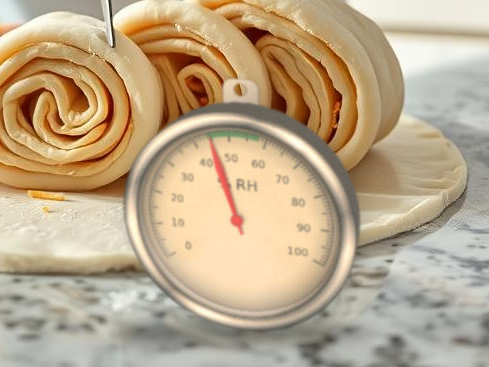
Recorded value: 45 %
